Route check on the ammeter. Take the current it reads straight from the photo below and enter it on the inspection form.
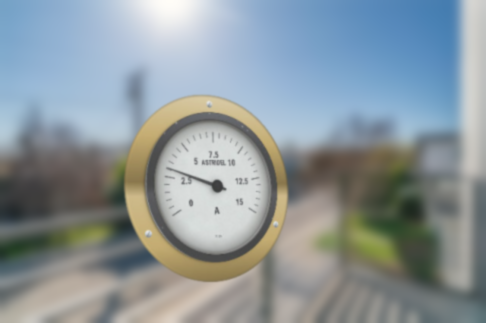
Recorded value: 3 A
